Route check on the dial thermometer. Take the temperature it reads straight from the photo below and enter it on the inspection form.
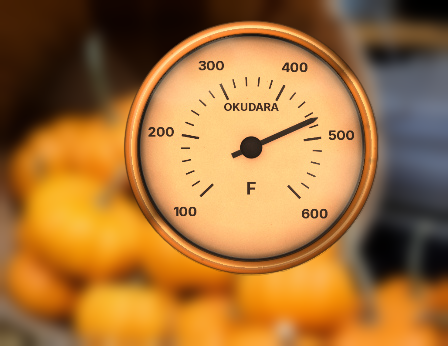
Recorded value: 470 °F
